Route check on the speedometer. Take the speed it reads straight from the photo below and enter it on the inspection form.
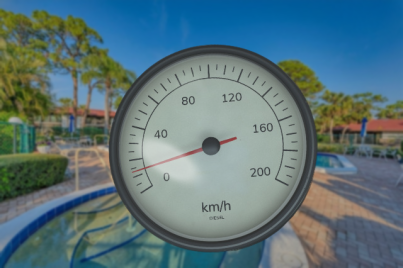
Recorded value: 12.5 km/h
